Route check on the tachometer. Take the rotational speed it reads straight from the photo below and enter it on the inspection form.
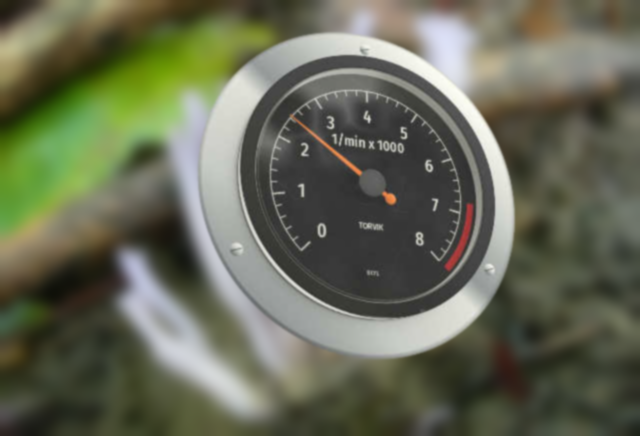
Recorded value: 2400 rpm
